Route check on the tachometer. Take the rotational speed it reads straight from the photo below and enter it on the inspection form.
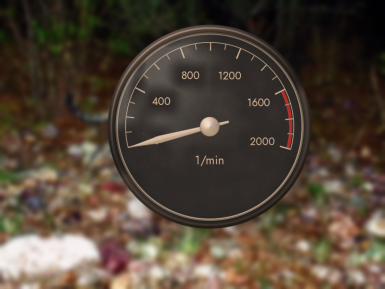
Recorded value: 0 rpm
